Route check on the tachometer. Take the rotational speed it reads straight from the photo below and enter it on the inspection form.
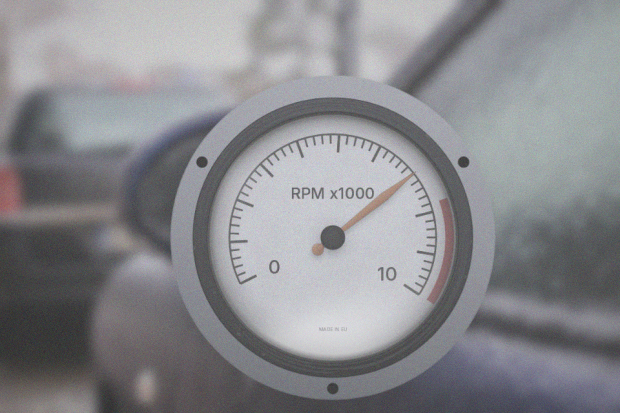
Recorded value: 7000 rpm
